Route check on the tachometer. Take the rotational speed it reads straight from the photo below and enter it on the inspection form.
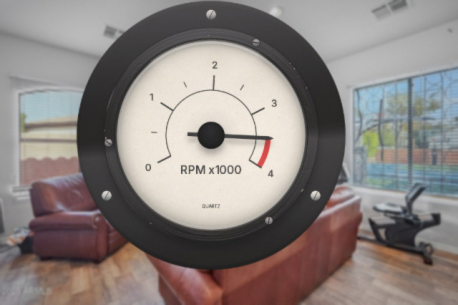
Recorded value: 3500 rpm
